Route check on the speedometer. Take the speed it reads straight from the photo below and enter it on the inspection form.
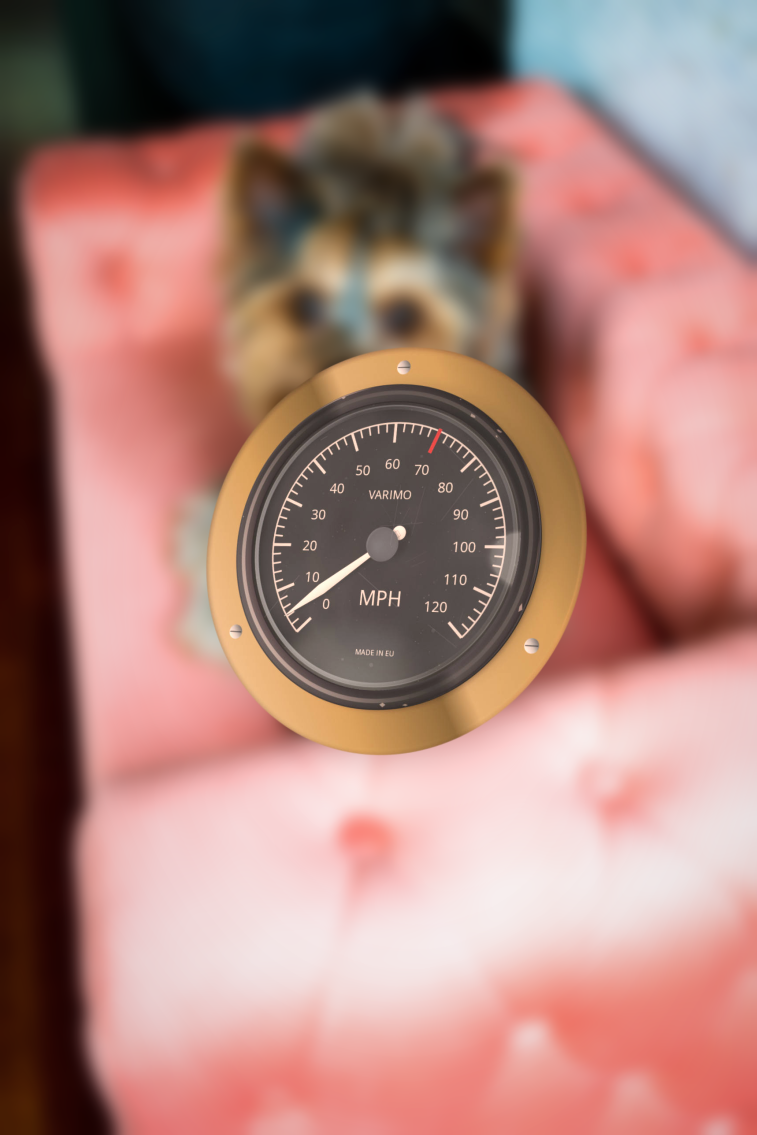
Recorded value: 4 mph
